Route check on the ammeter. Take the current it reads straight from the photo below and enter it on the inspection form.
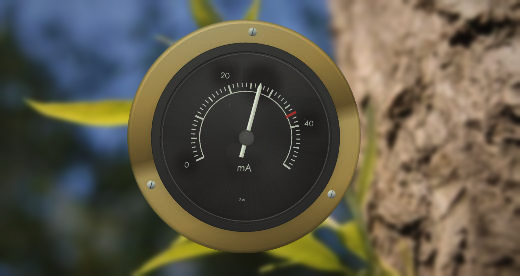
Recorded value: 27 mA
